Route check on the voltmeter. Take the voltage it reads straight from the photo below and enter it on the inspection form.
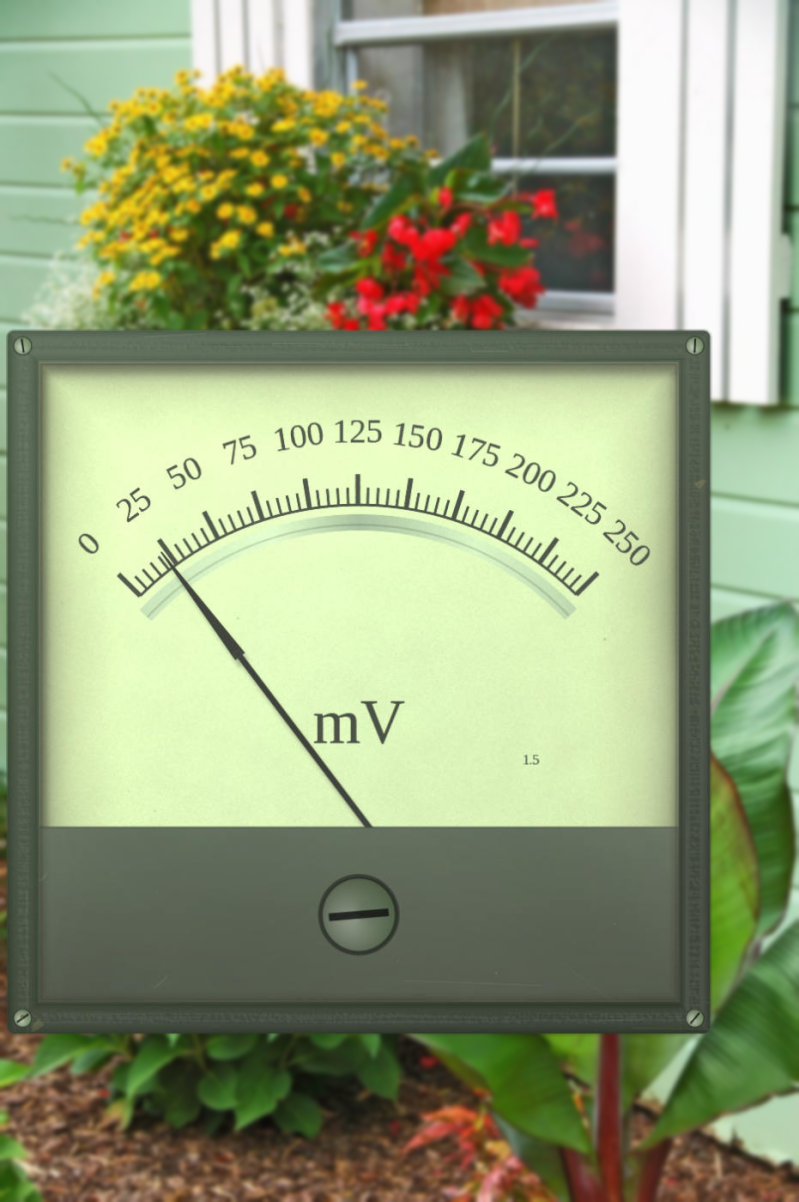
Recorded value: 22.5 mV
